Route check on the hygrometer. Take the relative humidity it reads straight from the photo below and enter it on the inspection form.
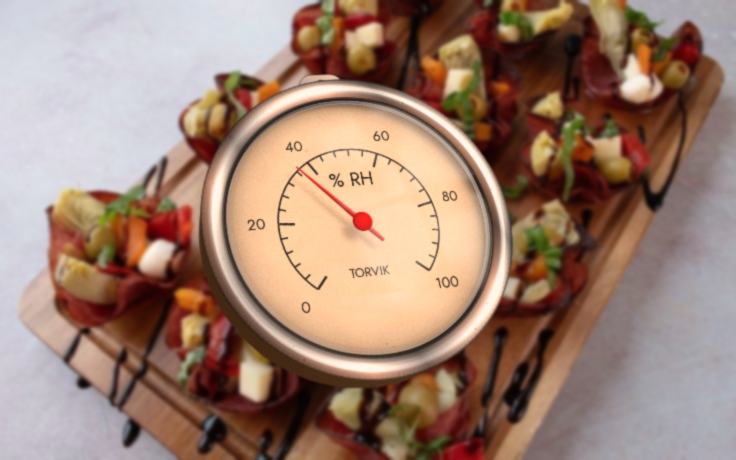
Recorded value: 36 %
